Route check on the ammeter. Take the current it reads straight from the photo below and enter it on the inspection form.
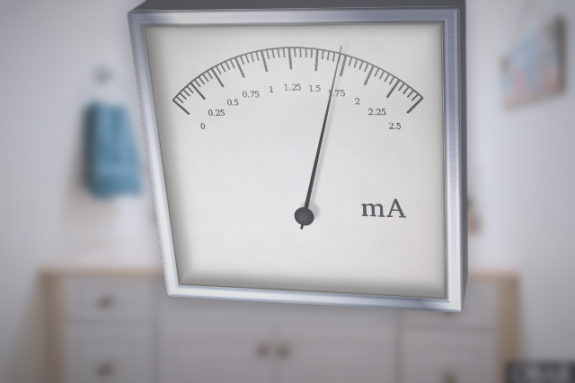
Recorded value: 1.7 mA
